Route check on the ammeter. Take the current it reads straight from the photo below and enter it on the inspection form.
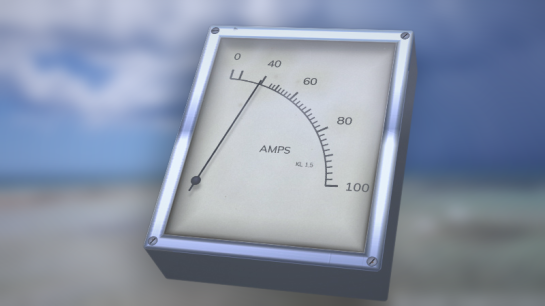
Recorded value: 40 A
